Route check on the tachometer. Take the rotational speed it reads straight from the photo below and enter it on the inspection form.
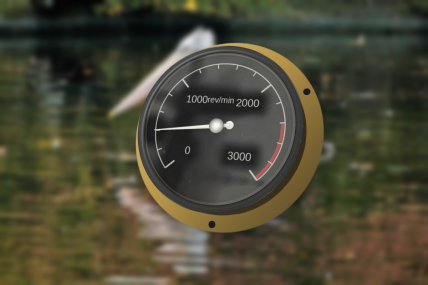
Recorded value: 400 rpm
